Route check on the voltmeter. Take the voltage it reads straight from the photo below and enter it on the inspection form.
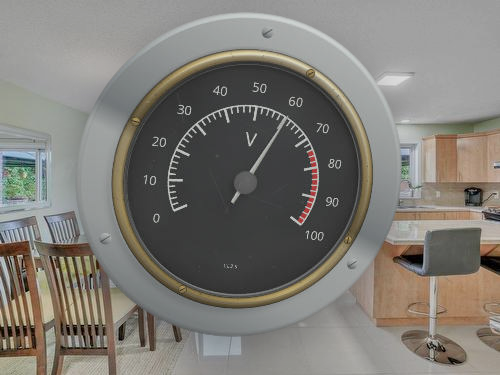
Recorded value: 60 V
